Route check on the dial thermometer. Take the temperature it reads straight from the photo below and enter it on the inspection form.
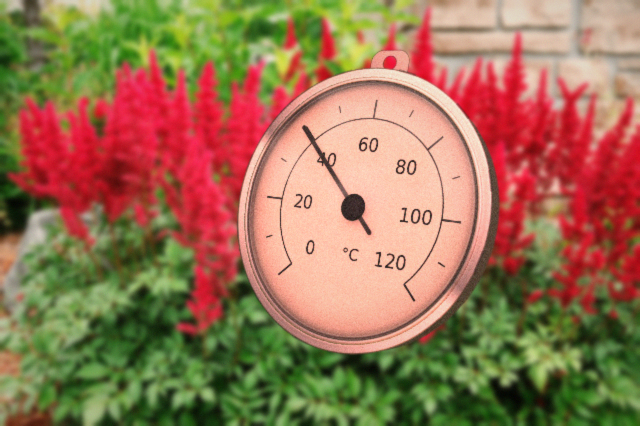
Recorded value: 40 °C
